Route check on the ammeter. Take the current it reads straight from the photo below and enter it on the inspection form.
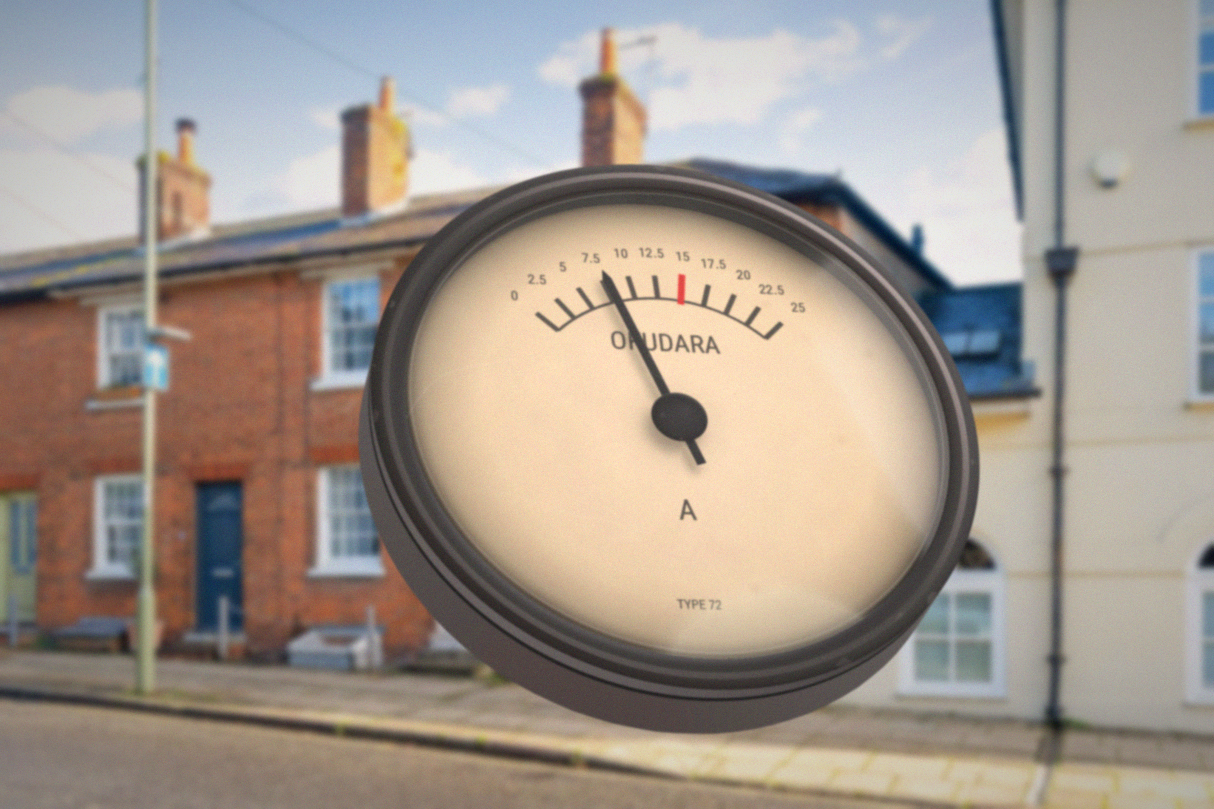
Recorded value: 7.5 A
